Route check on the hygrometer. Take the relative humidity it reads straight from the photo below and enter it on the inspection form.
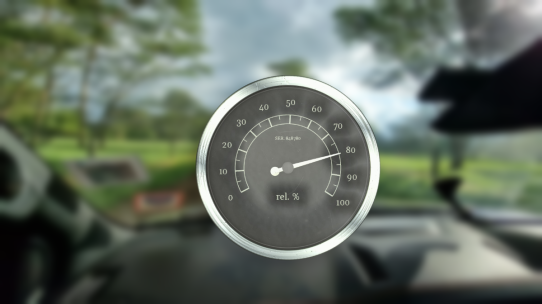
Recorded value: 80 %
